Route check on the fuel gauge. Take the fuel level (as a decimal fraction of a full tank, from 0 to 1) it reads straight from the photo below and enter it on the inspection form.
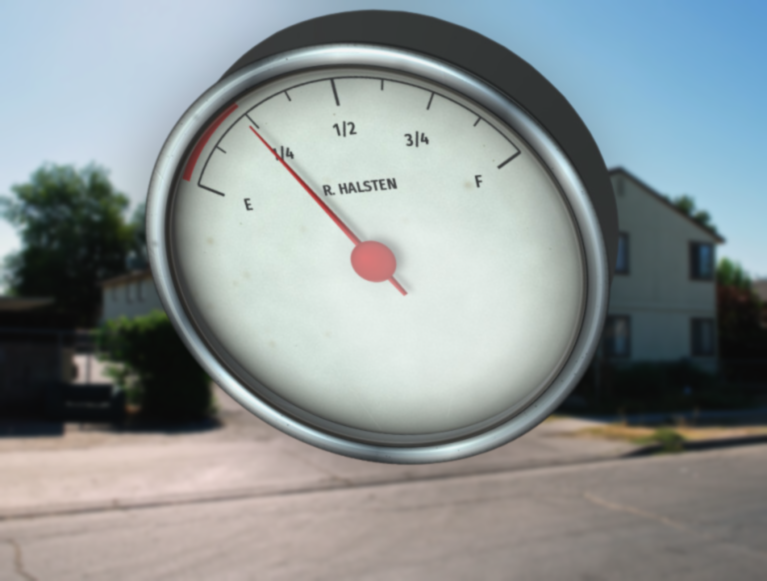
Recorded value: 0.25
